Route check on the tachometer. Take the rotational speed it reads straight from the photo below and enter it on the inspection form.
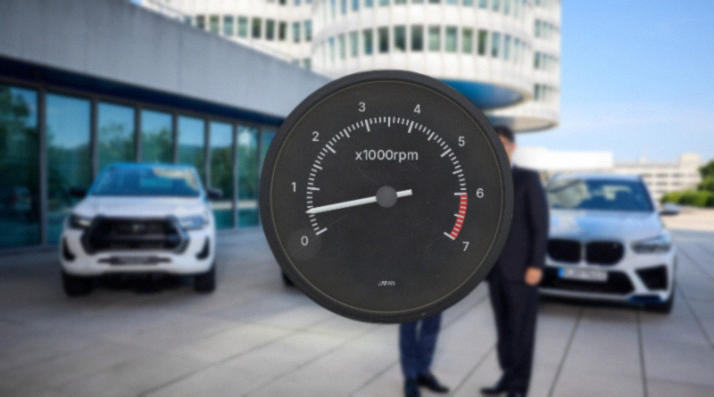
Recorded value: 500 rpm
